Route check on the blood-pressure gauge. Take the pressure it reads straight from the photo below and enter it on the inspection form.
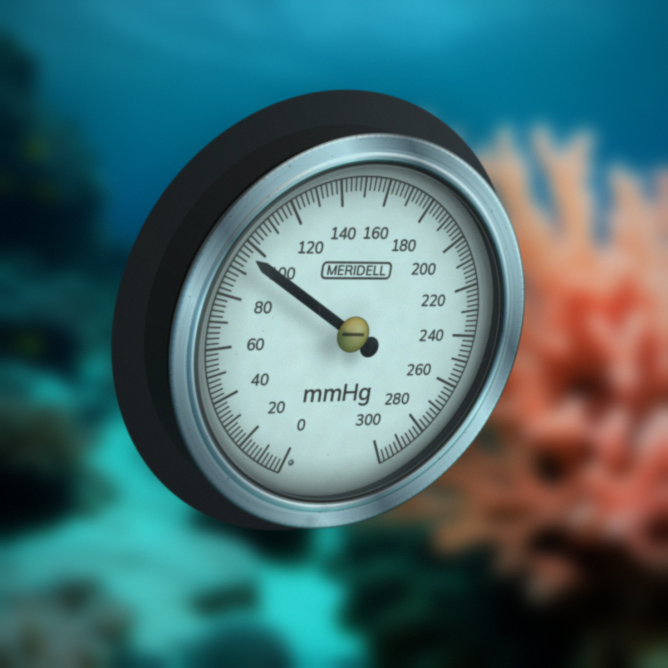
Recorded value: 96 mmHg
